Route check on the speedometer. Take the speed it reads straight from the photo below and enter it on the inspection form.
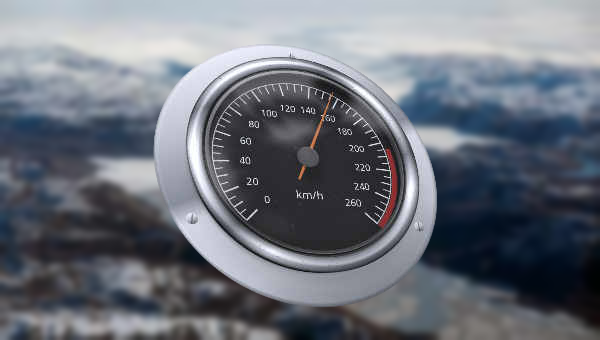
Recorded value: 155 km/h
